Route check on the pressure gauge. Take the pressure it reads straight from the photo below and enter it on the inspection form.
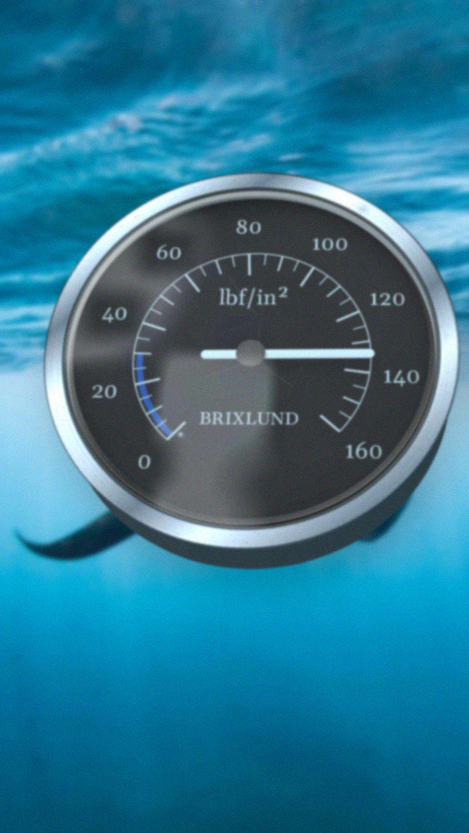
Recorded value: 135 psi
